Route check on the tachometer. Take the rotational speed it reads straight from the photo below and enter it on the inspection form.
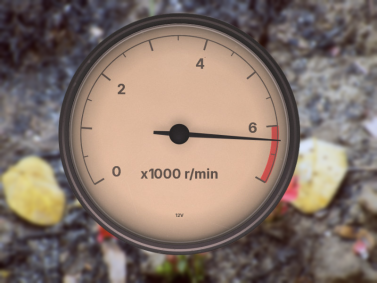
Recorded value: 6250 rpm
